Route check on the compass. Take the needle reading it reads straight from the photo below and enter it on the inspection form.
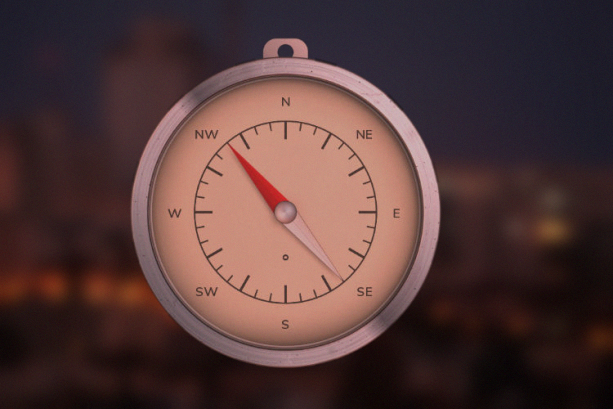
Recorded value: 320 °
